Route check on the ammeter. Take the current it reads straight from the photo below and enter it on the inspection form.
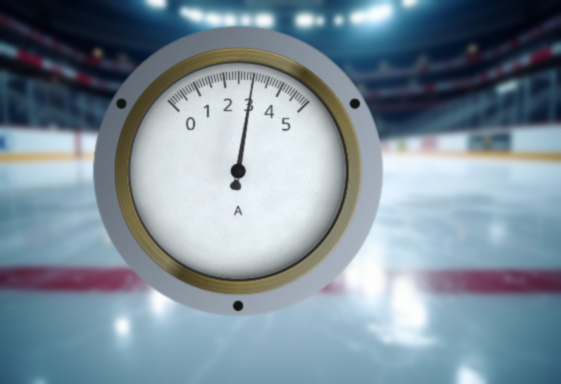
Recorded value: 3 A
